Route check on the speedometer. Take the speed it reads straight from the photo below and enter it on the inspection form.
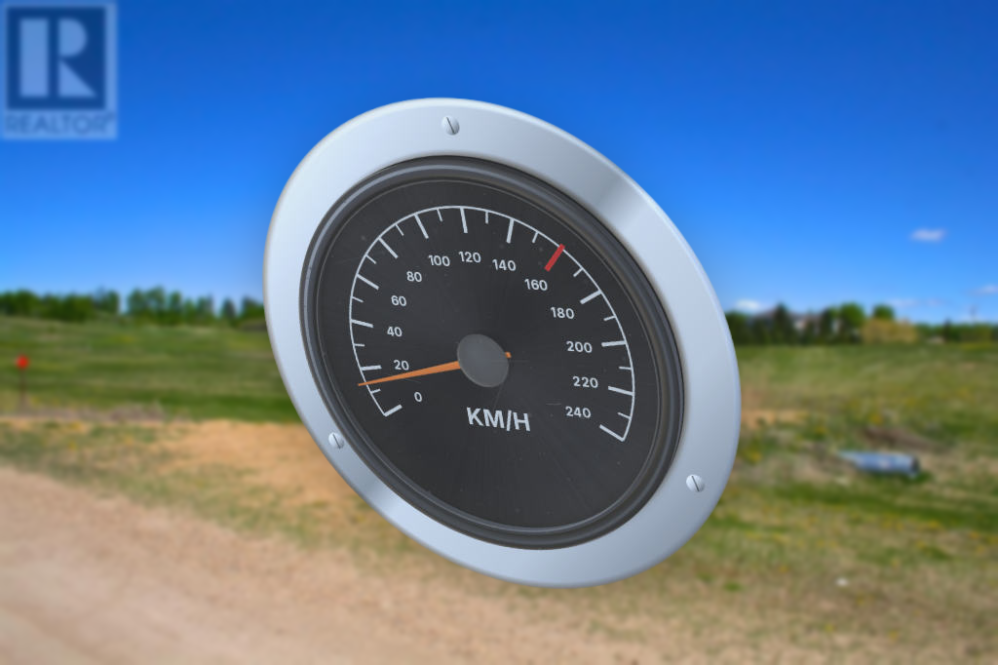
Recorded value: 15 km/h
